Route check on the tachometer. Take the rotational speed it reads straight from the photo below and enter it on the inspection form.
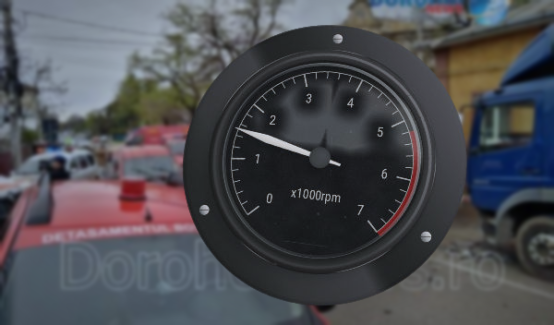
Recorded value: 1500 rpm
